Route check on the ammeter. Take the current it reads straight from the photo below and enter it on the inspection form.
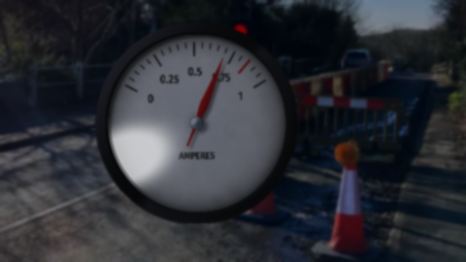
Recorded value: 0.7 A
